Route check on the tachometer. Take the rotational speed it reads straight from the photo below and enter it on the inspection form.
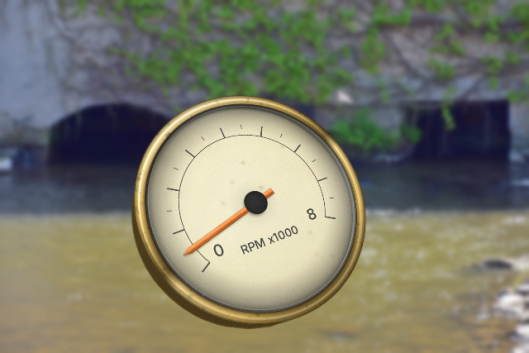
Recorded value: 500 rpm
